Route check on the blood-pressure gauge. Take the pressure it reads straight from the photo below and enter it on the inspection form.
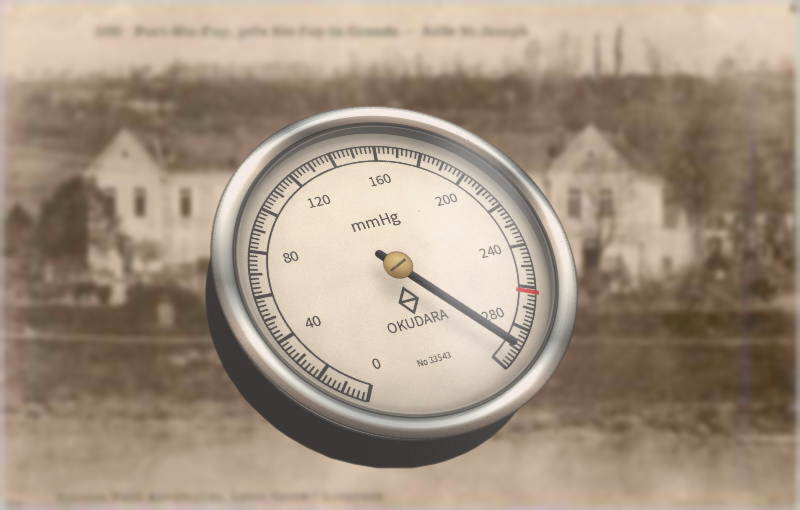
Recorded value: 290 mmHg
